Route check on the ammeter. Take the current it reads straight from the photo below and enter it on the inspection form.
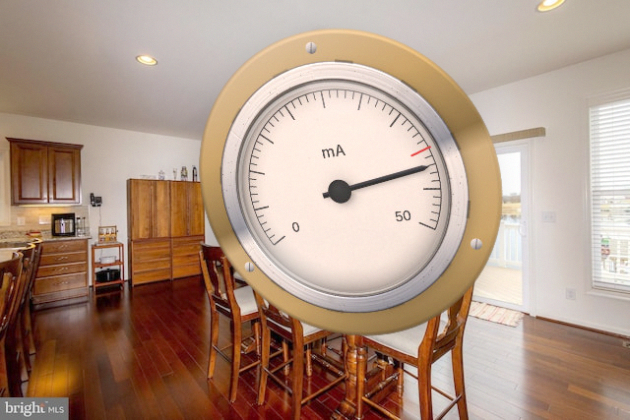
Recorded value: 42 mA
